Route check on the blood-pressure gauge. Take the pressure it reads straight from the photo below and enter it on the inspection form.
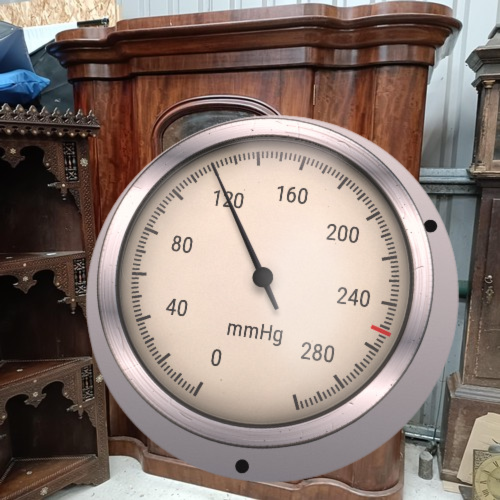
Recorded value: 120 mmHg
